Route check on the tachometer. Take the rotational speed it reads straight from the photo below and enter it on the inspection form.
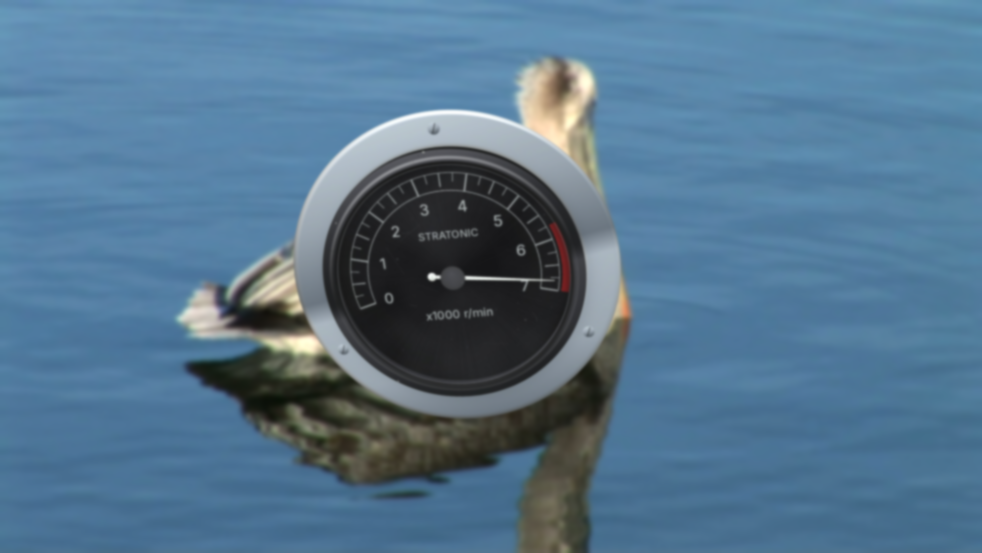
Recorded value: 6750 rpm
